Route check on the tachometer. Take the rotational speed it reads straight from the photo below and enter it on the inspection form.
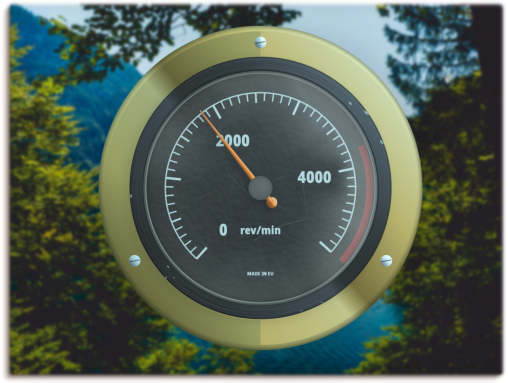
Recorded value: 1850 rpm
